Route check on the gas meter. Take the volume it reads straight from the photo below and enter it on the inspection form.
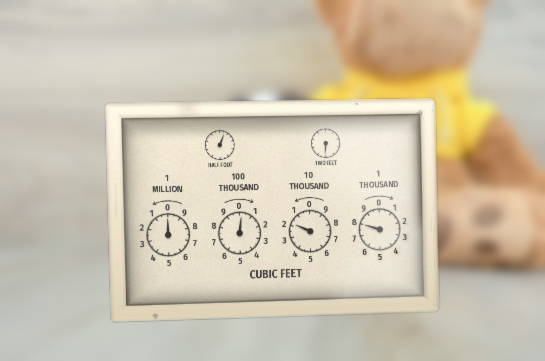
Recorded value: 1800 ft³
